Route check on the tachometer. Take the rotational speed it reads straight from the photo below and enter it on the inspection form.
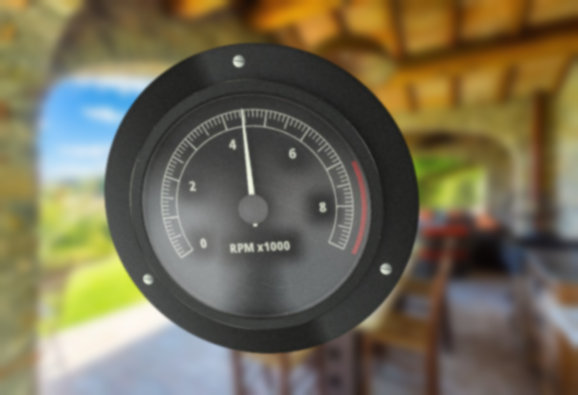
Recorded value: 4500 rpm
